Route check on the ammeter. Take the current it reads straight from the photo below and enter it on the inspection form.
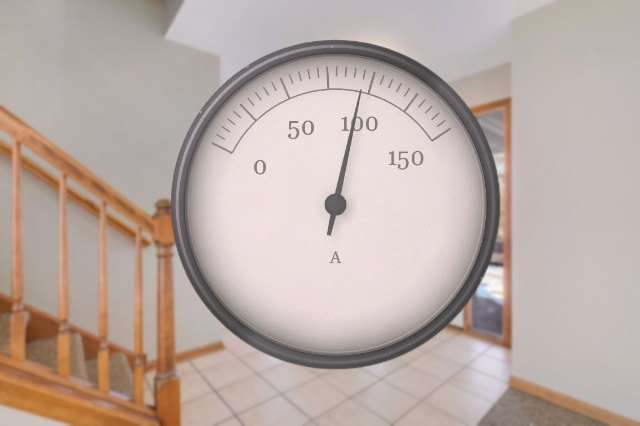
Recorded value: 95 A
